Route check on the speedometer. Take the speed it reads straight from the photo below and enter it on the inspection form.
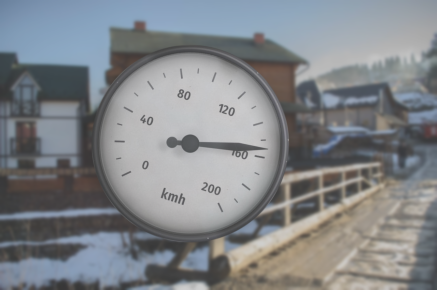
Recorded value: 155 km/h
